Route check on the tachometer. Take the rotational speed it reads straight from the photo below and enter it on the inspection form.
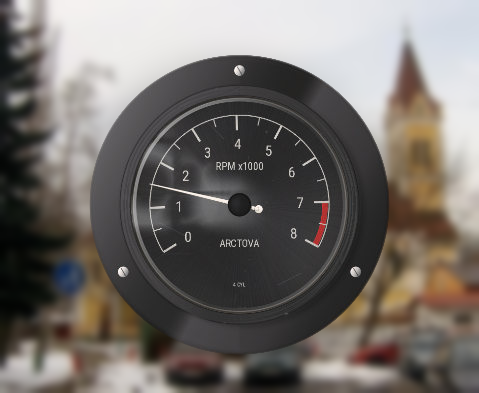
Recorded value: 1500 rpm
